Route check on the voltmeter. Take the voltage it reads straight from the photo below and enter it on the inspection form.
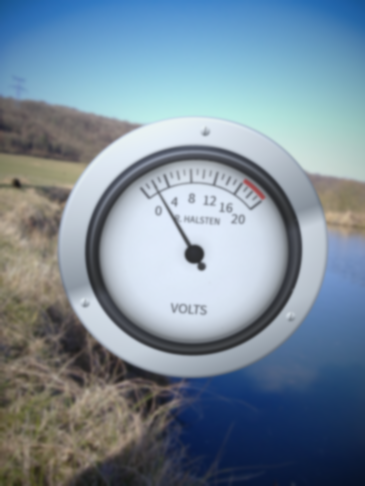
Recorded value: 2 V
